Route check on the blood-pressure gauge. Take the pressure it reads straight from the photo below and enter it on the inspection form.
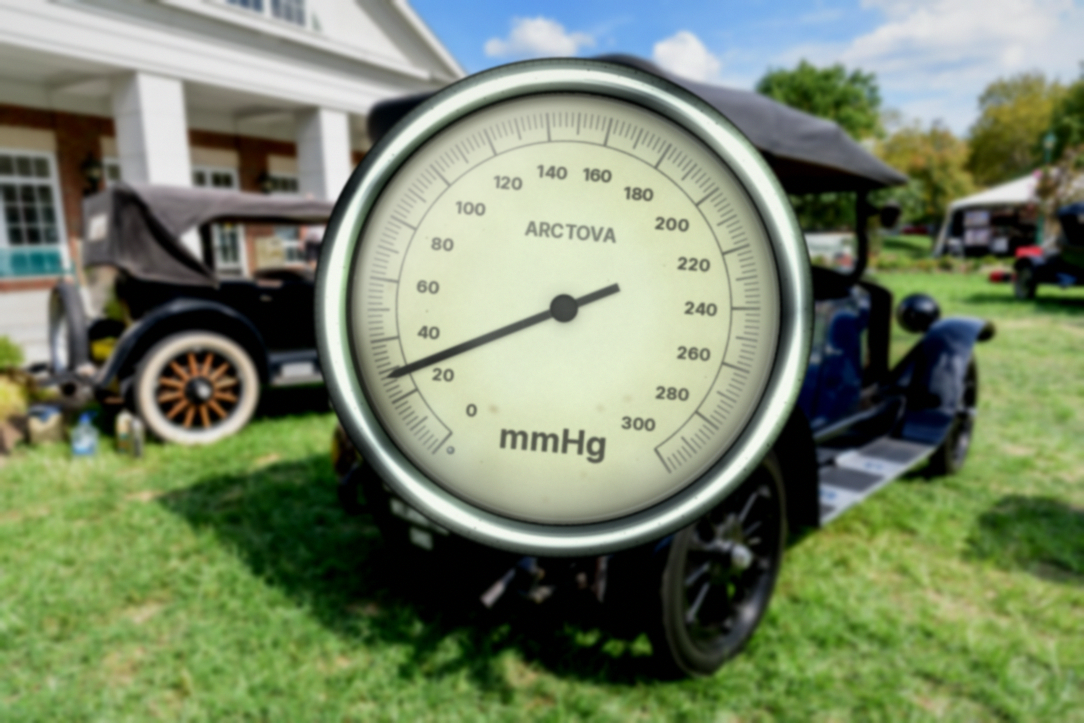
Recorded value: 28 mmHg
